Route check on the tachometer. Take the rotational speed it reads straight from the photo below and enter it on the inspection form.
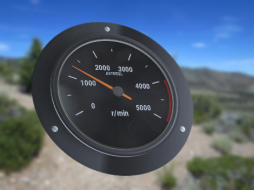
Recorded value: 1250 rpm
